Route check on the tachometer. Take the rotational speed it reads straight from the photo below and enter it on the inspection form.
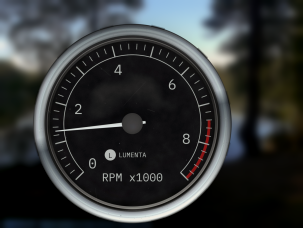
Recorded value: 1300 rpm
